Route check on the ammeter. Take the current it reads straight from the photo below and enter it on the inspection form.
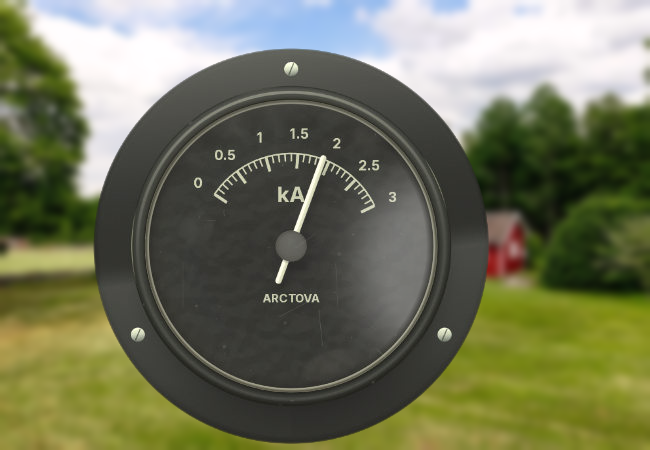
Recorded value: 1.9 kA
